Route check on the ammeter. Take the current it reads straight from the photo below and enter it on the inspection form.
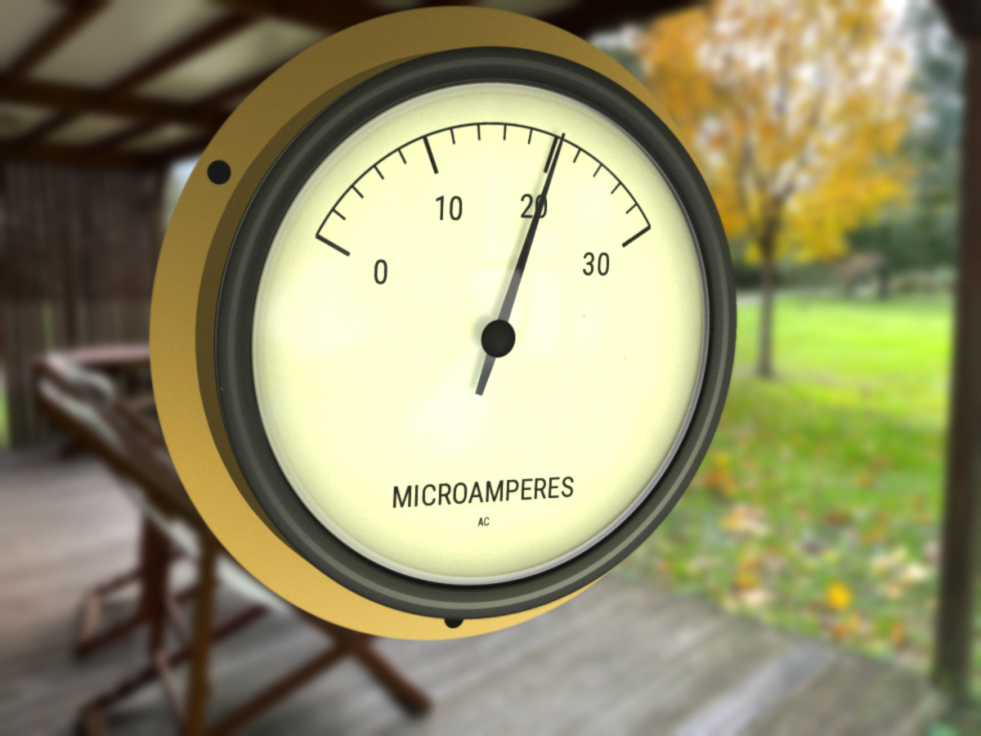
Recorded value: 20 µA
